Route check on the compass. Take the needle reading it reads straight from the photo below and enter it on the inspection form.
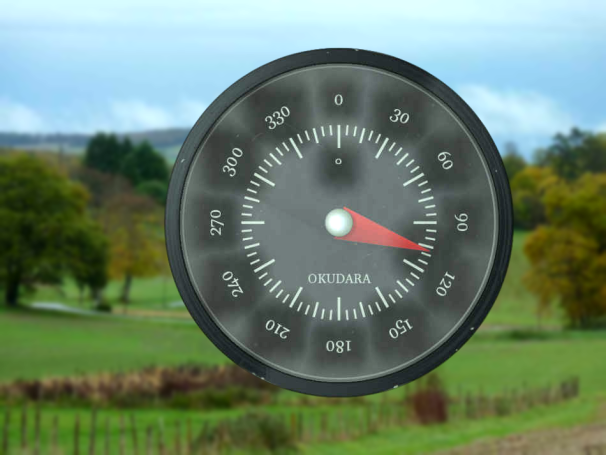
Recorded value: 107.5 °
